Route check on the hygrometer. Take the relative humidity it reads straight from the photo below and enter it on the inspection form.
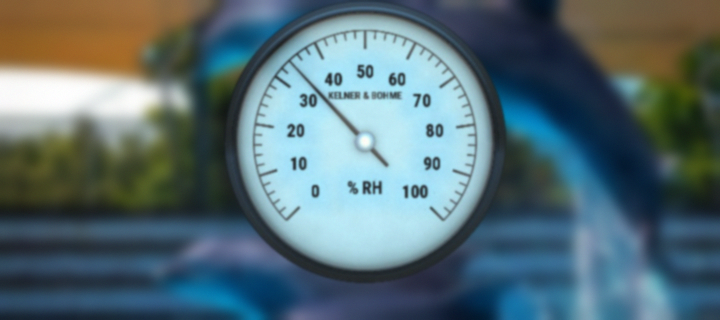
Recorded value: 34 %
